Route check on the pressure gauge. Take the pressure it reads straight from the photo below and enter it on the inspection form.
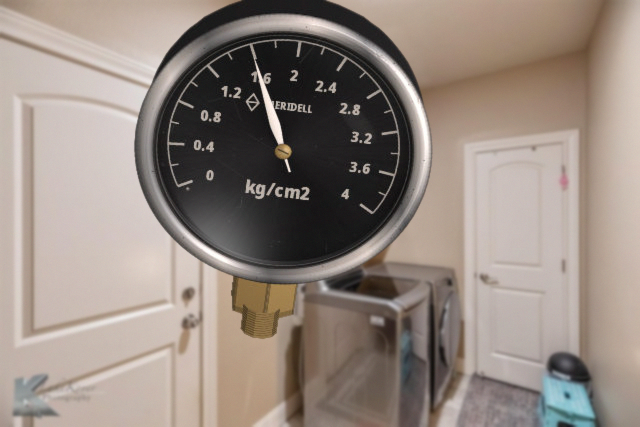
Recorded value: 1.6 kg/cm²
